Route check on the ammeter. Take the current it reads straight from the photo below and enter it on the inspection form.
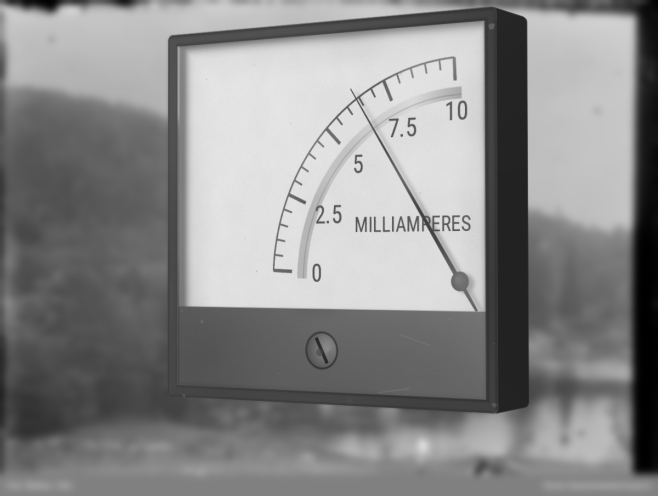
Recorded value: 6.5 mA
